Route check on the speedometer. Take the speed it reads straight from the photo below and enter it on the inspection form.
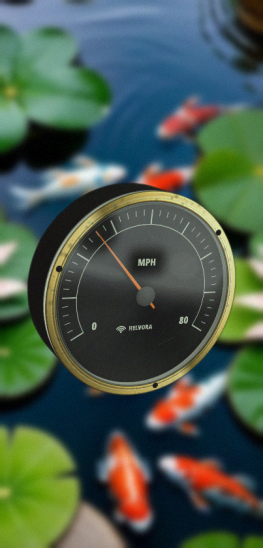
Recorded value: 26 mph
